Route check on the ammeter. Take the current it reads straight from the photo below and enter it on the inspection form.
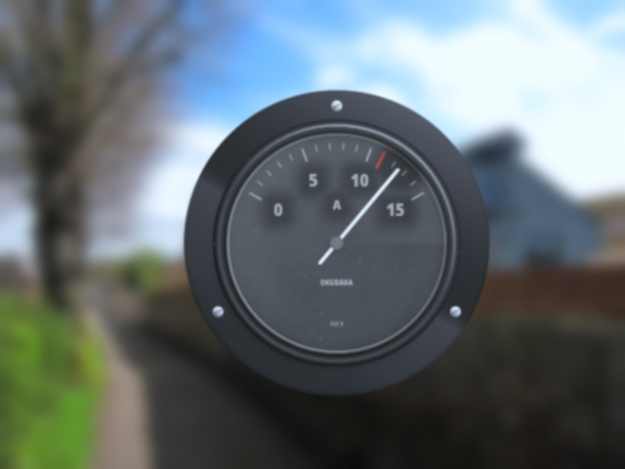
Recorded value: 12.5 A
